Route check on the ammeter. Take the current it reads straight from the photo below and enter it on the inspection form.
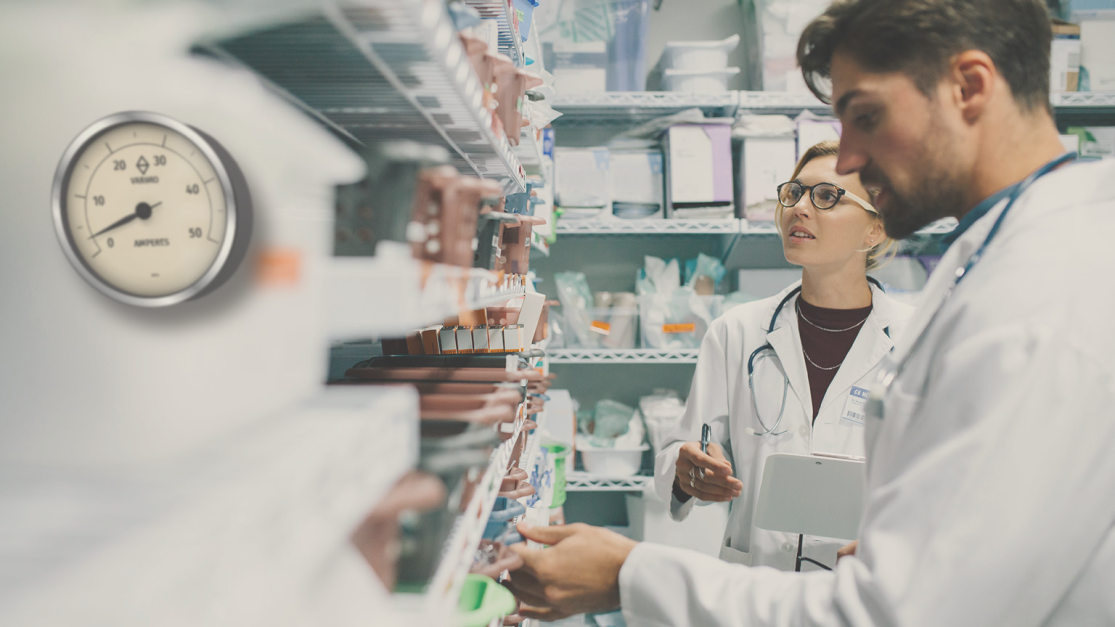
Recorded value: 2.5 A
